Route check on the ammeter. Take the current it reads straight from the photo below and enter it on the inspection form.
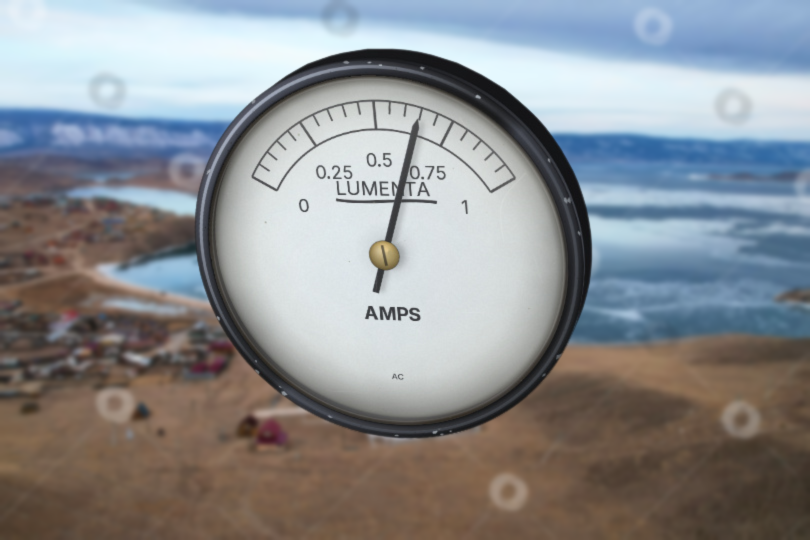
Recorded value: 0.65 A
